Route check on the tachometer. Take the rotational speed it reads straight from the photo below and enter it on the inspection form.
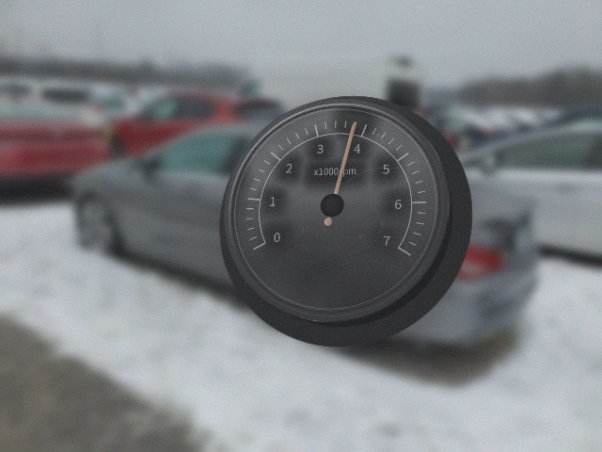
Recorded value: 3800 rpm
